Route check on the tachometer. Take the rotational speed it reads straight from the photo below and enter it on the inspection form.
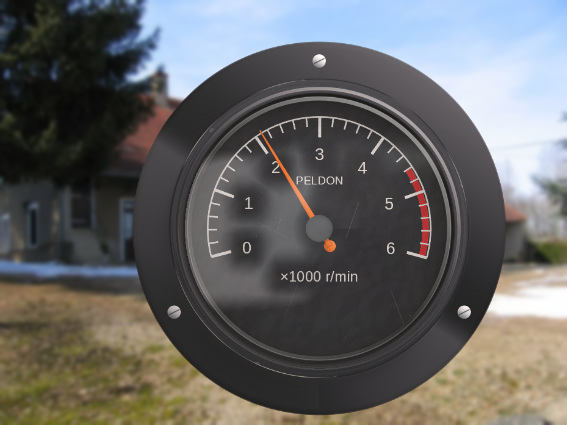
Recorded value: 2100 rpm
